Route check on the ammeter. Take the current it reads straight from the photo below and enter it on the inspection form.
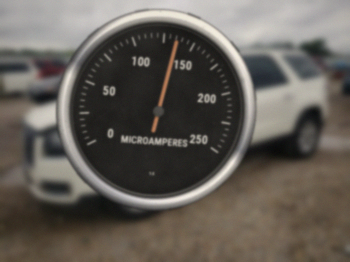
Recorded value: 135 µA
